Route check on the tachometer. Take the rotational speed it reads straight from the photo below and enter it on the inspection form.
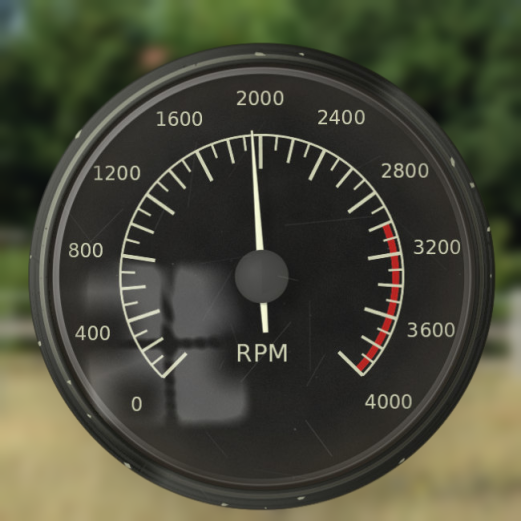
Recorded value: 1950 rpm
